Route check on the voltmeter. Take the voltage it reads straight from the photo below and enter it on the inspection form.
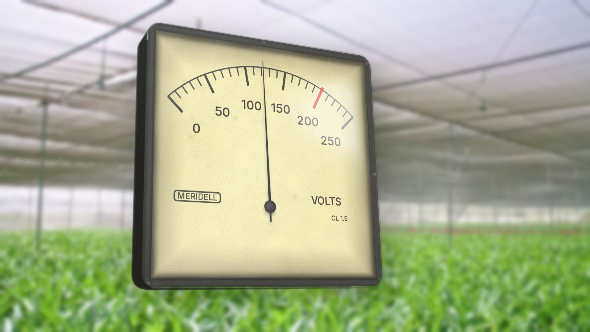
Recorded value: 120 V
